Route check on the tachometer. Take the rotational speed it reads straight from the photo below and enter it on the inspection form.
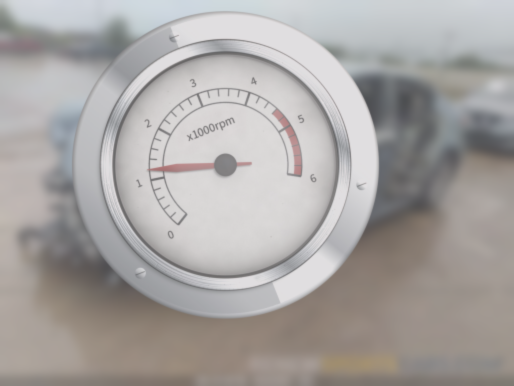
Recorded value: 1200 rpm
